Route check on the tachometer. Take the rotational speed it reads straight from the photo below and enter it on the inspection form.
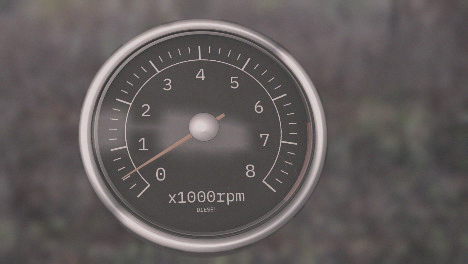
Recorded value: 400 rpm
